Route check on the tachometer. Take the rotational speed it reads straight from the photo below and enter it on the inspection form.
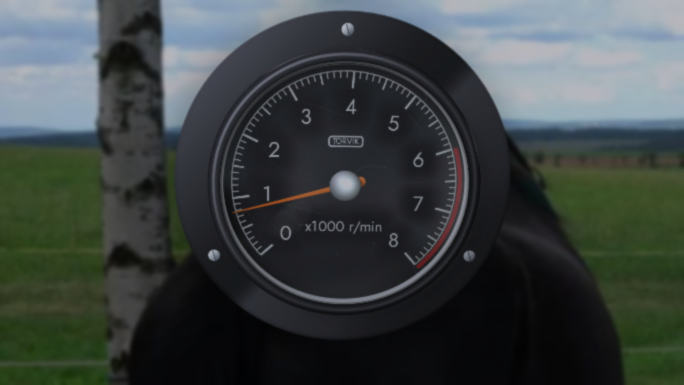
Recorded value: 800 rpm
